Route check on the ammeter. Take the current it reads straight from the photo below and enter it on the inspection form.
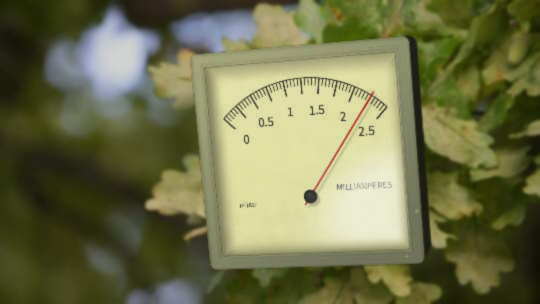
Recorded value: 2.25 mA
